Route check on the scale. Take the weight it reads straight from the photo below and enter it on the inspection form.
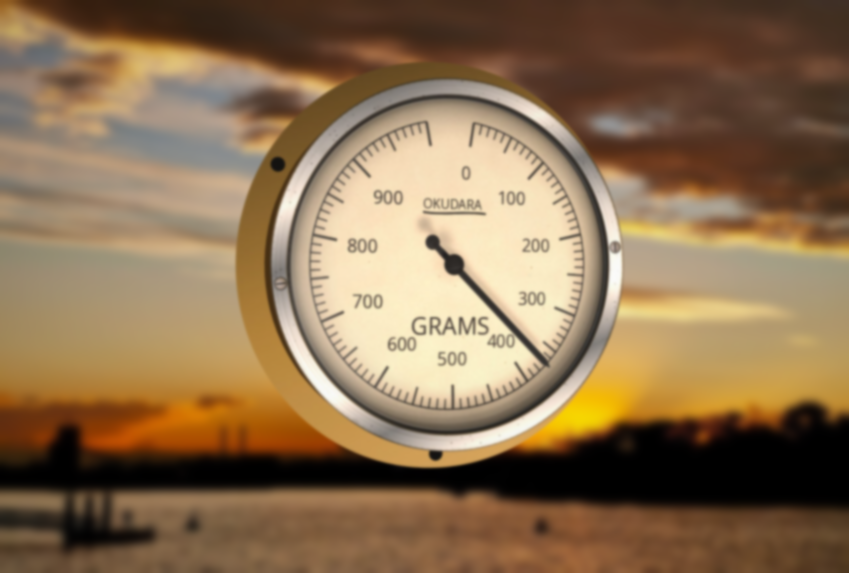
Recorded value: 370 g
